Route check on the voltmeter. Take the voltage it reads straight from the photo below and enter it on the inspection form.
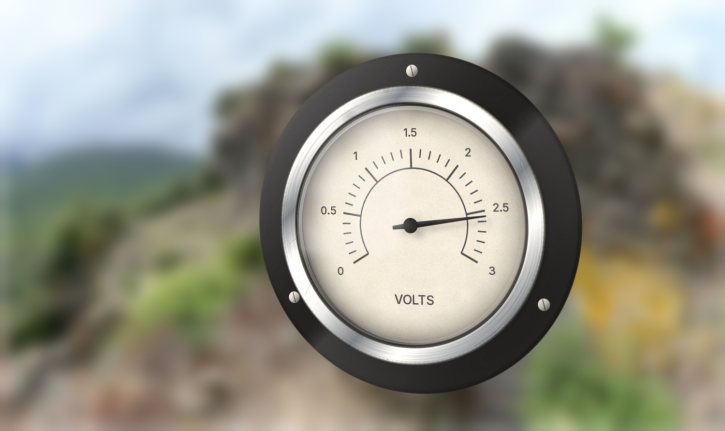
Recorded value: 2.55 V
